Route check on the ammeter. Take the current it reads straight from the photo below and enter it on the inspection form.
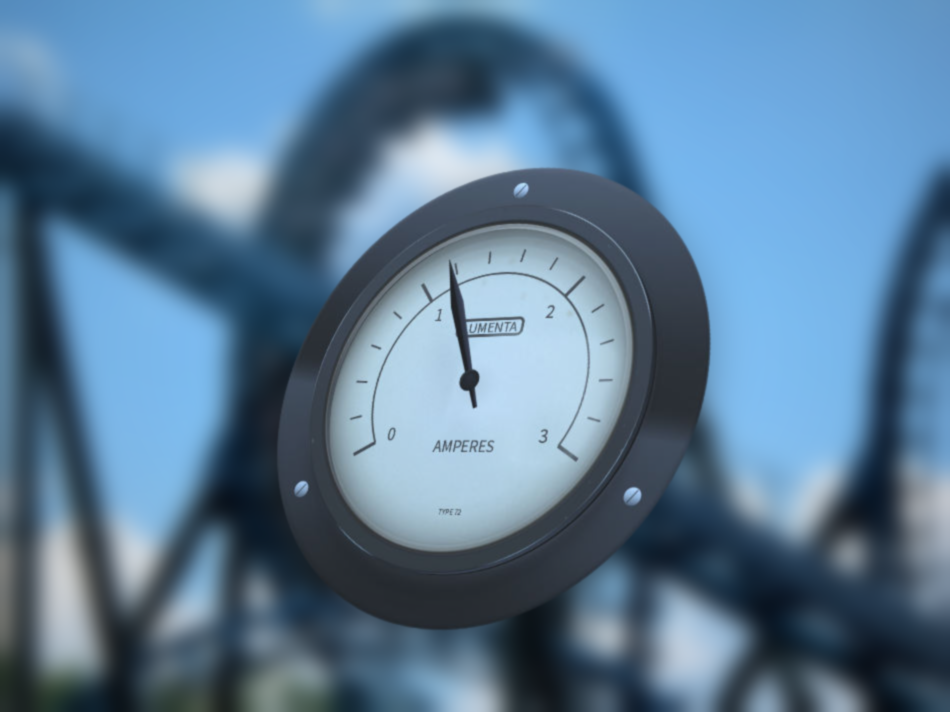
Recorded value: 1.2 A
